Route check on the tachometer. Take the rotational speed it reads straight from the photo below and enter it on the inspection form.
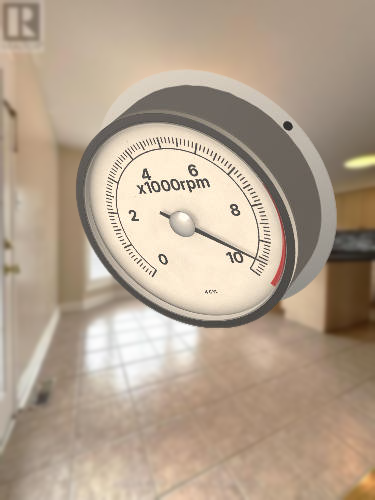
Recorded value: 9500 rpm
